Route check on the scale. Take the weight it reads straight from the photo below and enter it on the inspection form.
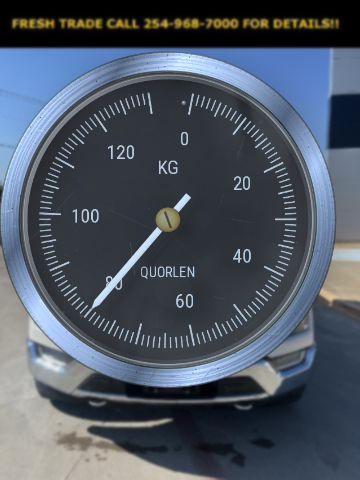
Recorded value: 80 kg
